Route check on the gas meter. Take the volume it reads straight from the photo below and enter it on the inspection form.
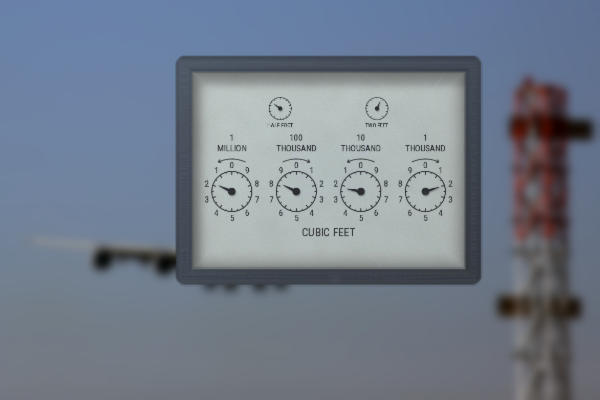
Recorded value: 182200 ft³
